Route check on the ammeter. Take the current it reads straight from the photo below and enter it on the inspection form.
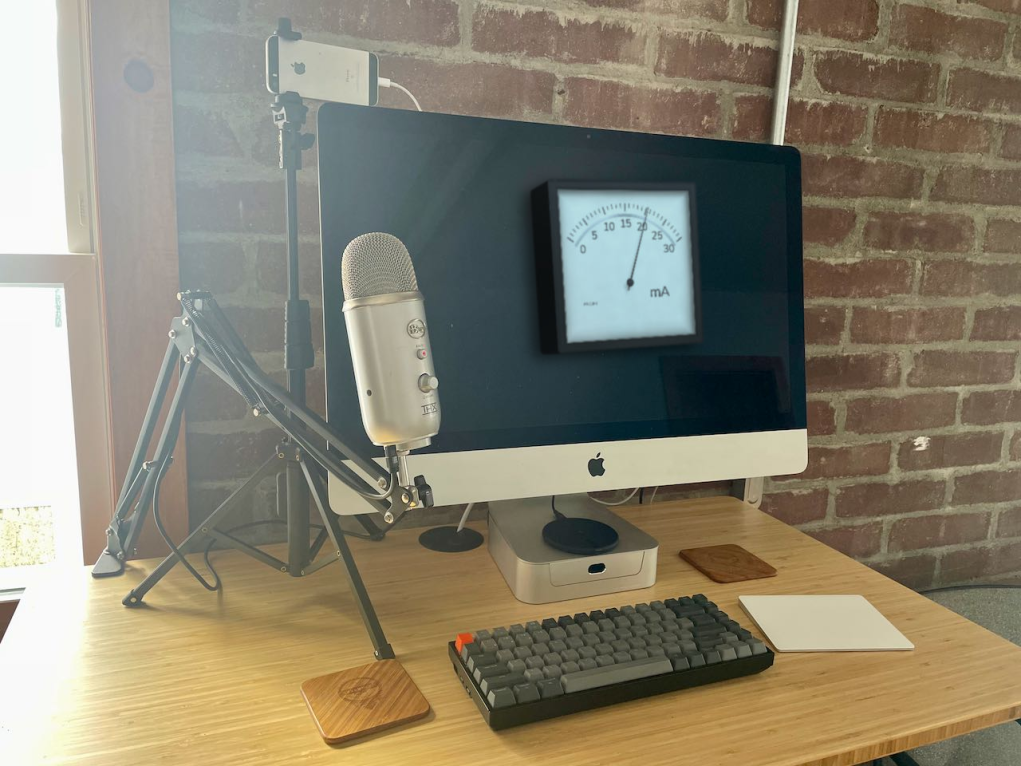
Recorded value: 20 mA
